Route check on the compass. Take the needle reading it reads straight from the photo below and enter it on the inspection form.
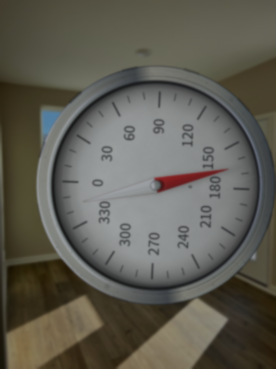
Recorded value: 165 °
